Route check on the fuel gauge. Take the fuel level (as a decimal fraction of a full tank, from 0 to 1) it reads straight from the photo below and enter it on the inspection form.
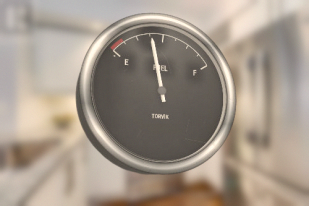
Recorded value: 0.375
